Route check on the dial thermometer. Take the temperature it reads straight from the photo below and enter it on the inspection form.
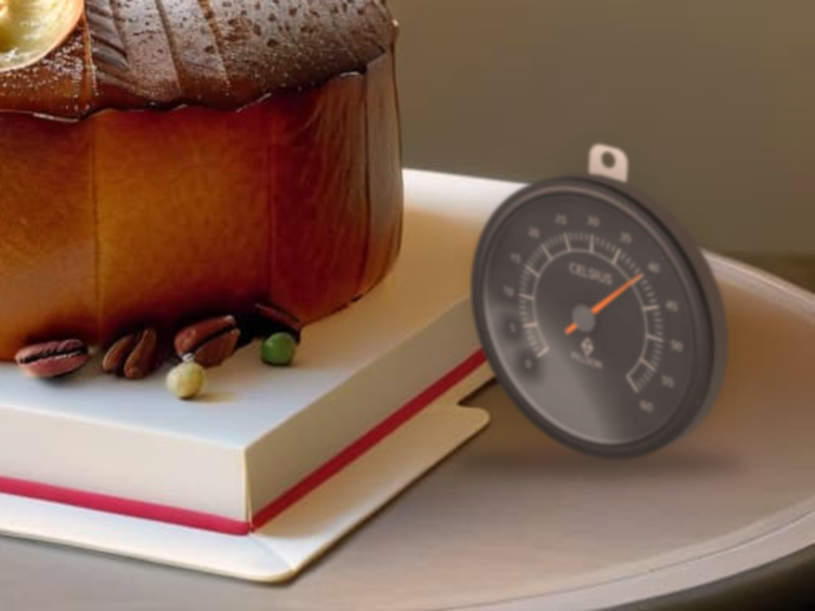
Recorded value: 40 °C
